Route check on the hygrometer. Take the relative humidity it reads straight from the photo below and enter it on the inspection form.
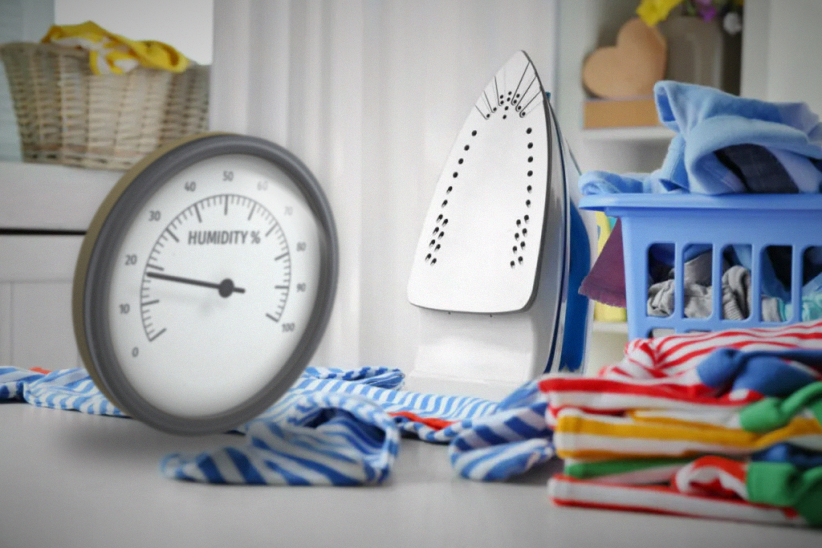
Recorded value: 18 %
